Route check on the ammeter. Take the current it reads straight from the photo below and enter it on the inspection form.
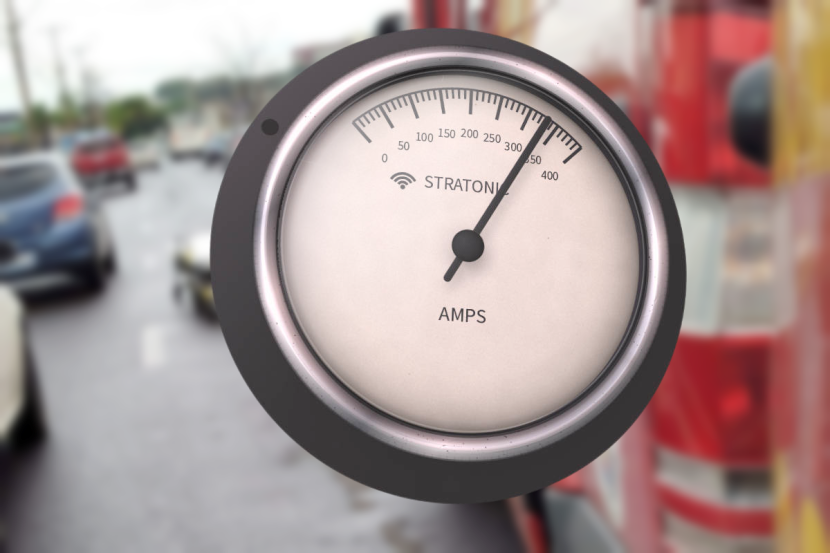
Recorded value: 330 A
